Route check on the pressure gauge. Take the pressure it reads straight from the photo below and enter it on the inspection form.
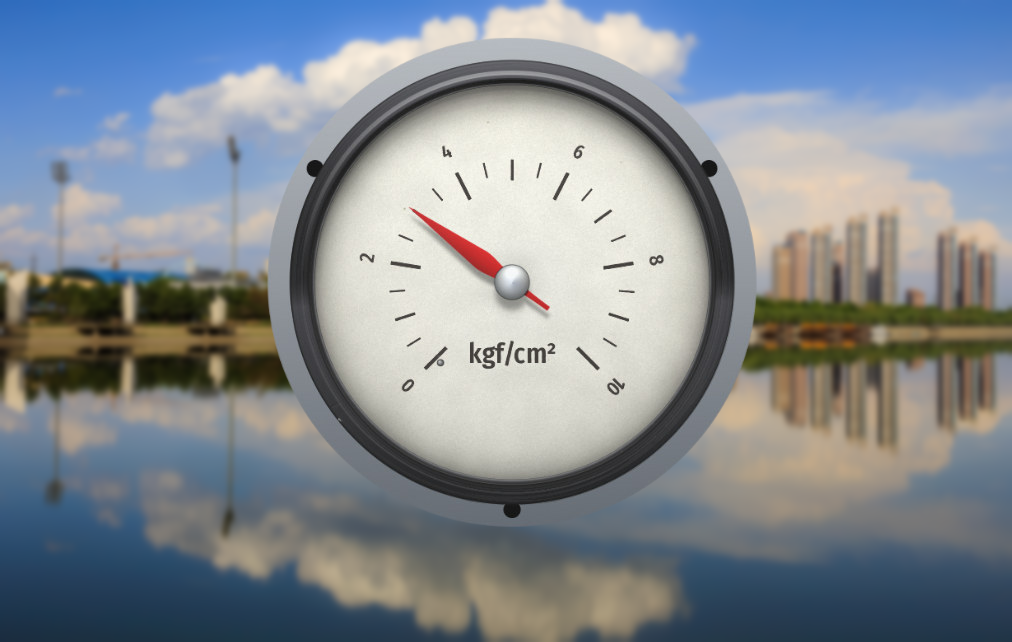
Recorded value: 3 kg/cm²
